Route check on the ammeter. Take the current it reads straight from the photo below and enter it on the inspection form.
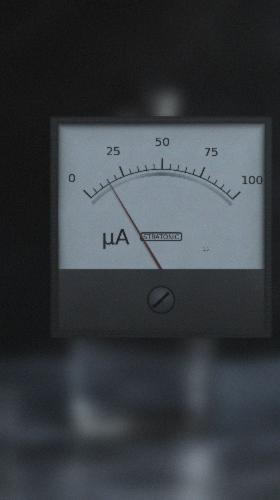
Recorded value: 15 µA
